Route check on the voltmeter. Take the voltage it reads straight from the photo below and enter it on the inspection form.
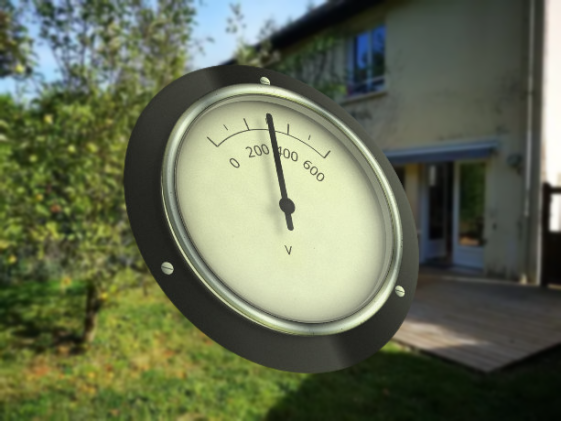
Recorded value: 300 V
